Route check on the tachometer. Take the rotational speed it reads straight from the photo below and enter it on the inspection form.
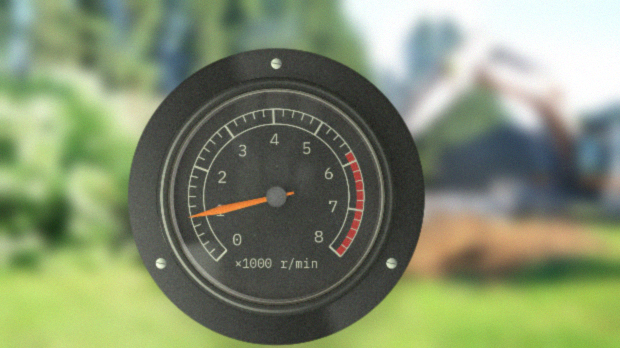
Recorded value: 1000 rpm
